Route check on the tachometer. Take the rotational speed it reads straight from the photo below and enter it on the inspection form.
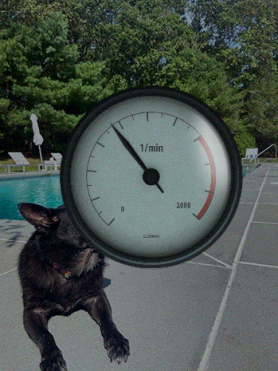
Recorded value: 750 rpm
